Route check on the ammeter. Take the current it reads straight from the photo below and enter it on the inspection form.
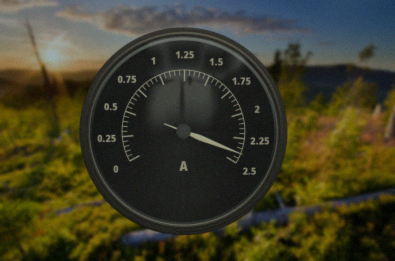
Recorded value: 2.4 A
